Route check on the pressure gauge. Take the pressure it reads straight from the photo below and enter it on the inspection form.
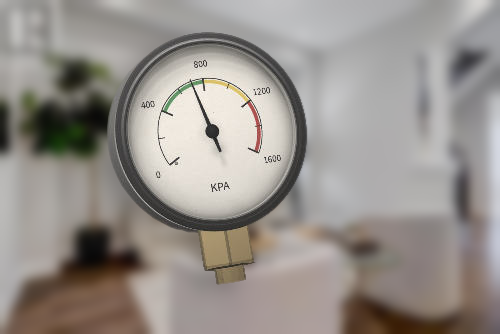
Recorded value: 700 kPa
